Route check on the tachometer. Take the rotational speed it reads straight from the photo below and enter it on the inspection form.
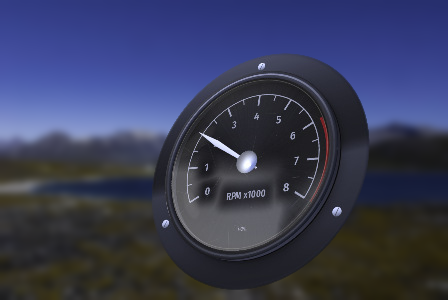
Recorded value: 2000 rpm
